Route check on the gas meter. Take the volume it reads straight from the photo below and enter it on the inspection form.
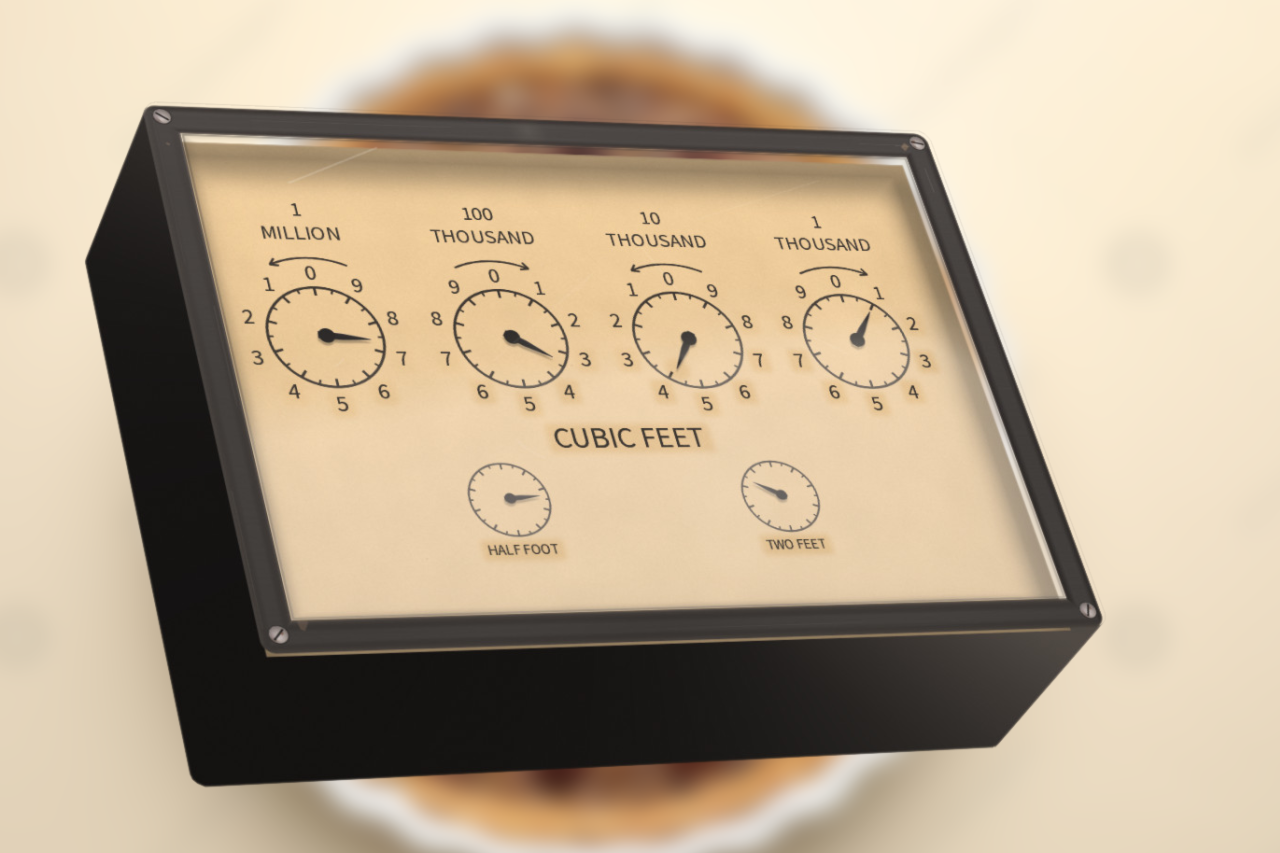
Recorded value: 734100 ft³
